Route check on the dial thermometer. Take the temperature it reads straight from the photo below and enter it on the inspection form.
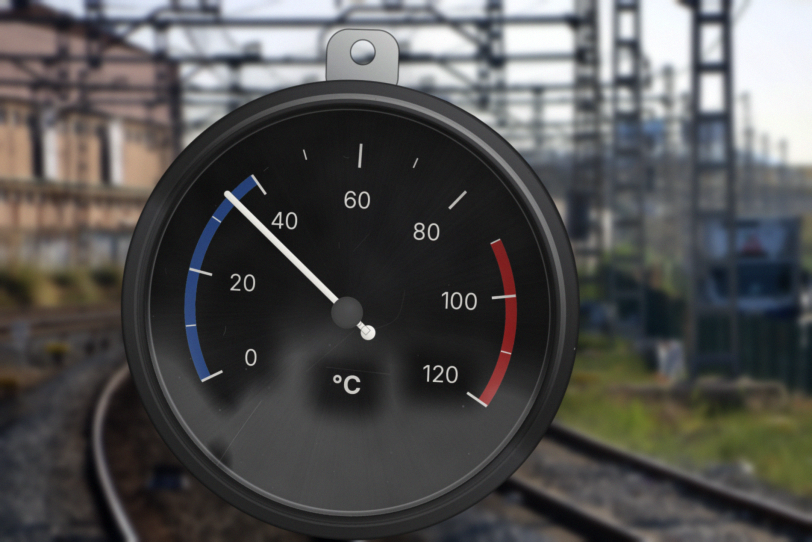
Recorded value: 35 °C
